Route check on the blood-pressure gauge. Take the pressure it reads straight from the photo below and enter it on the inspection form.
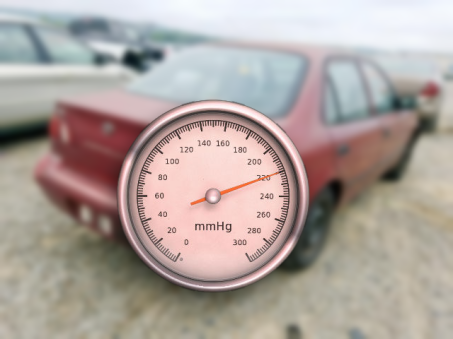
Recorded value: 220 mmHg
